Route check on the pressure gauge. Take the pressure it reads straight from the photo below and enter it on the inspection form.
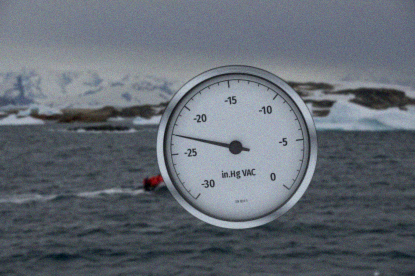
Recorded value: -23 inHg
